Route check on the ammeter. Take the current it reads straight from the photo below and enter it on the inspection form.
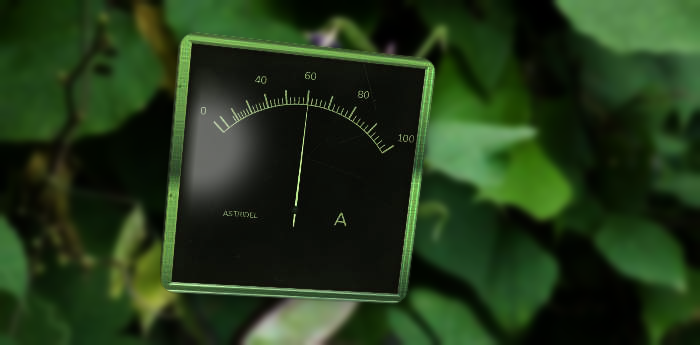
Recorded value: 60 A
